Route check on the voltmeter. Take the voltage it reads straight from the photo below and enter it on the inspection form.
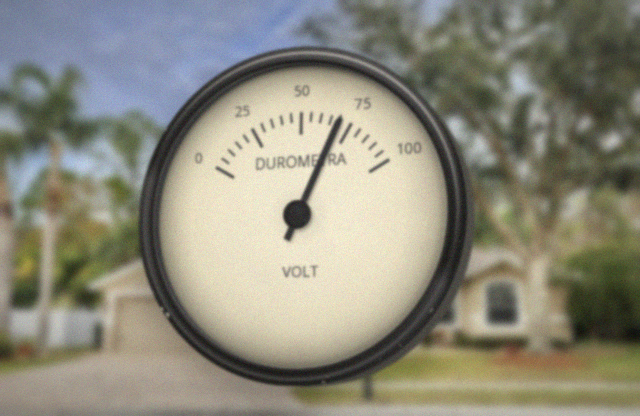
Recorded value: 70 V
